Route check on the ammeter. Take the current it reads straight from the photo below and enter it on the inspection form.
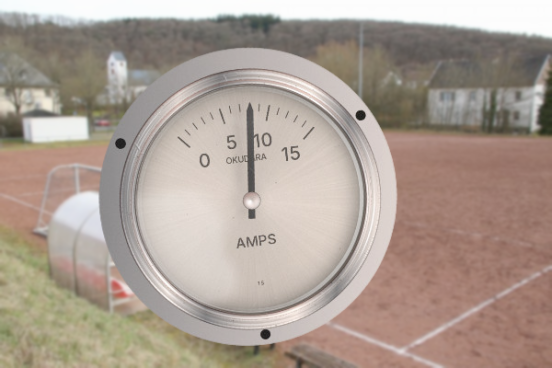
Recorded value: 8 A
